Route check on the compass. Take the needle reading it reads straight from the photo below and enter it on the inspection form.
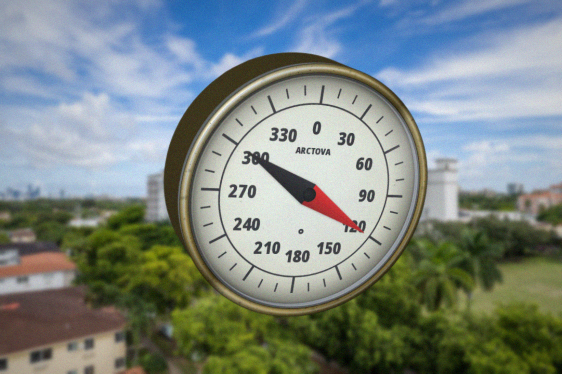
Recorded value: 120 °
